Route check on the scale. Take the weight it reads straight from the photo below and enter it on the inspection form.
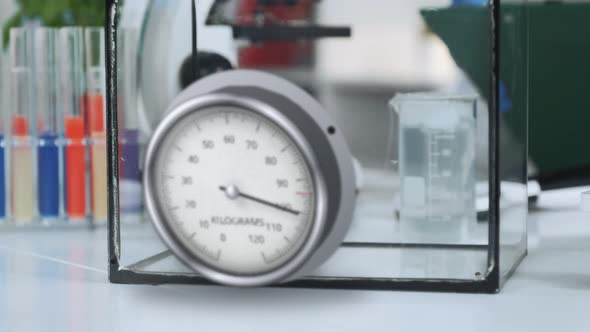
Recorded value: 100 kg
